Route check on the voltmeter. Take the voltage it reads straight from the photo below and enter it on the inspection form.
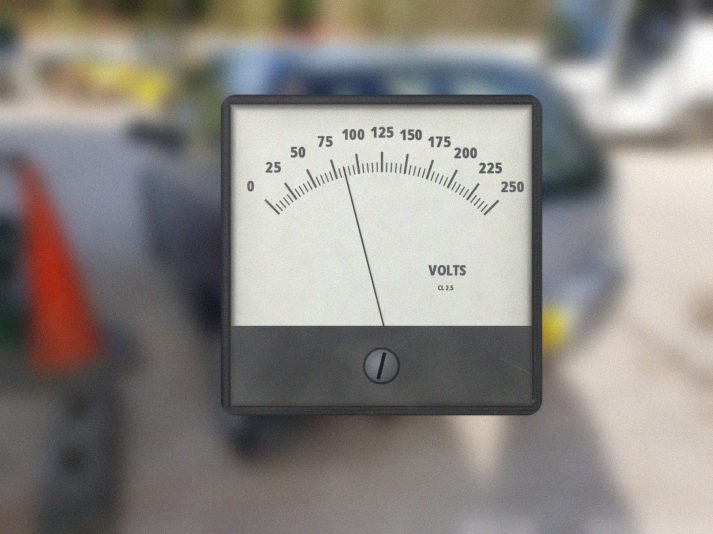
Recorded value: 85 V
